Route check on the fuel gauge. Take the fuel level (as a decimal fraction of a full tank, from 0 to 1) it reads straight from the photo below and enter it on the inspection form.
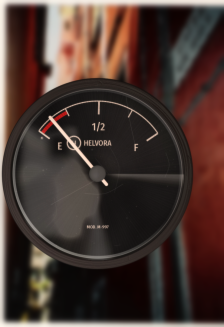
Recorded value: 0.125
